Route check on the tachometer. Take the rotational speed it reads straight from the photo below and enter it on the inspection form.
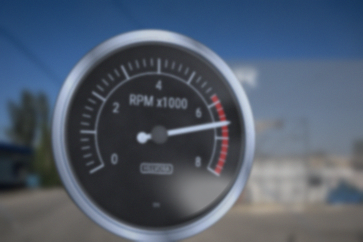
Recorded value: 6600 rpm
